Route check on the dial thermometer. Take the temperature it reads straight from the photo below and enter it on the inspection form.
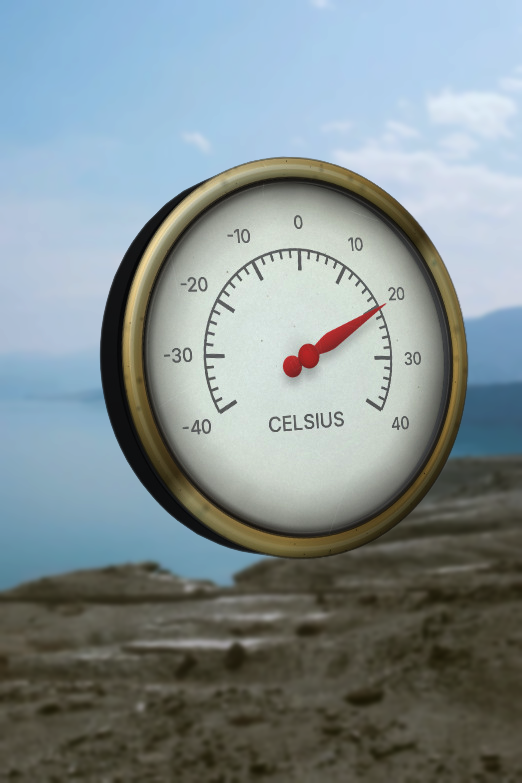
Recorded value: 20 °C
